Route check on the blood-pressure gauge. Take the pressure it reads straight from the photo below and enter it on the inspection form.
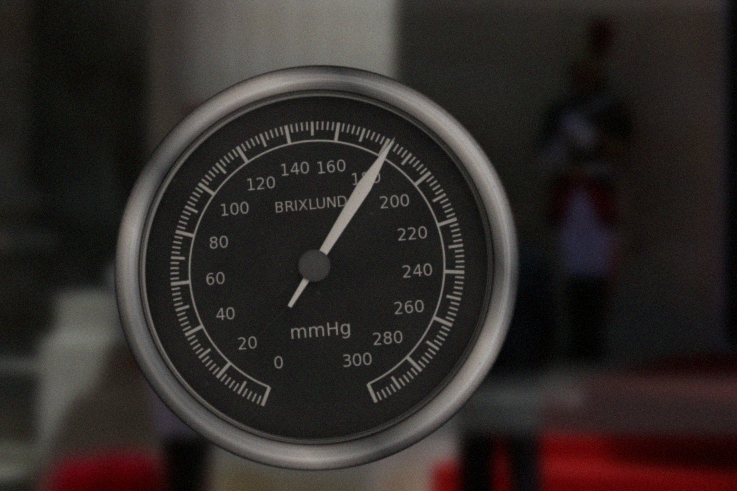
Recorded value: 182 mmHg
